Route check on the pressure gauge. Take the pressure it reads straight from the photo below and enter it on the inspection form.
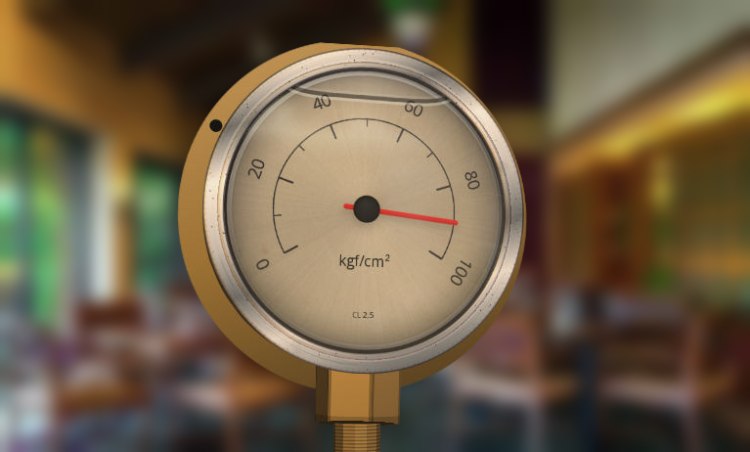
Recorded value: 90 kg/cm²
